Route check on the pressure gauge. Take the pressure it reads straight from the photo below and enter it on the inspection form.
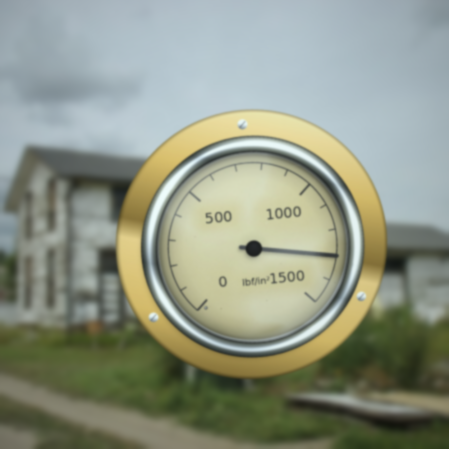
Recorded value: 1300 psi
